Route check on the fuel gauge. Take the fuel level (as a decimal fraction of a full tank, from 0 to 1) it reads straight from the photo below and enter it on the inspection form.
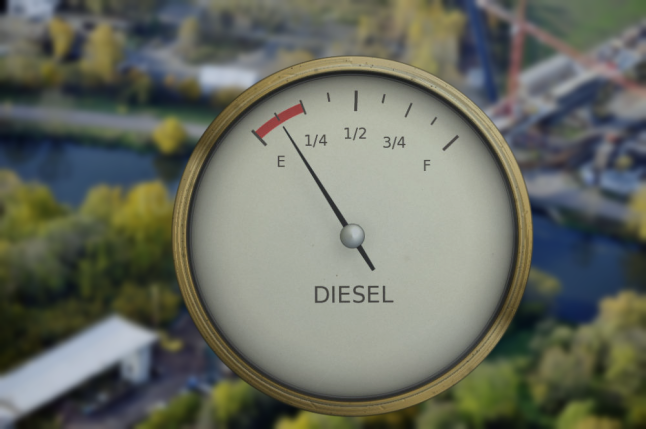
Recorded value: 0.125
